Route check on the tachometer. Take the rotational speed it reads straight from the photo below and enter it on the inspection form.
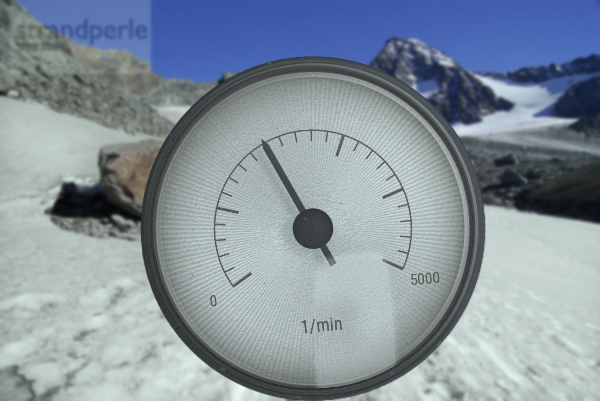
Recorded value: 2000 rpm
